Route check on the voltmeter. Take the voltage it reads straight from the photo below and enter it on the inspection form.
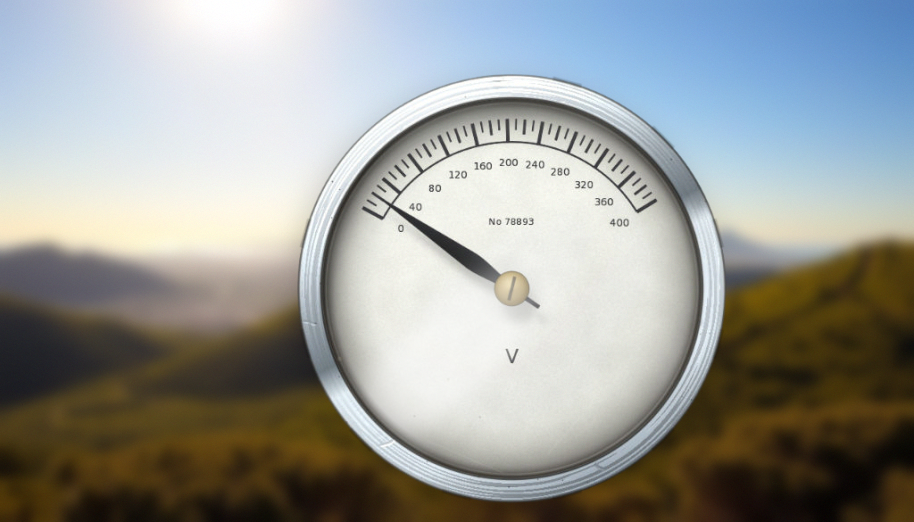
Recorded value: 20 V
